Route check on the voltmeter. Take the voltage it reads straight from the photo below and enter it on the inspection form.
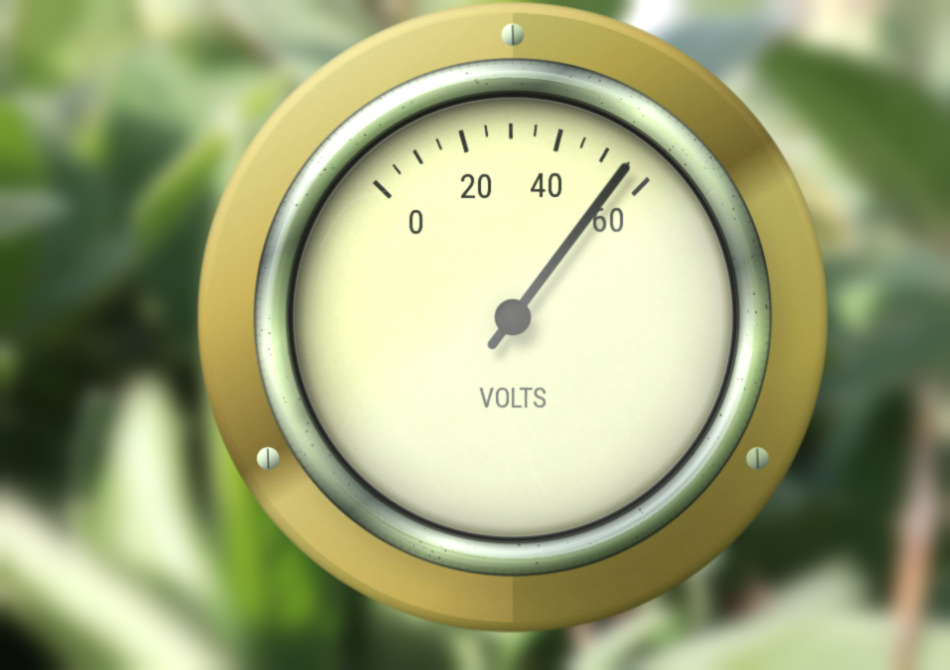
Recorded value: 55 V
